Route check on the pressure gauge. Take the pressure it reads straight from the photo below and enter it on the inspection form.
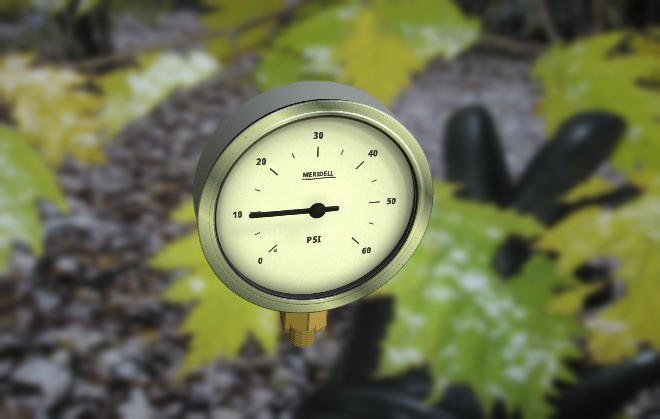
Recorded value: 10 psi
